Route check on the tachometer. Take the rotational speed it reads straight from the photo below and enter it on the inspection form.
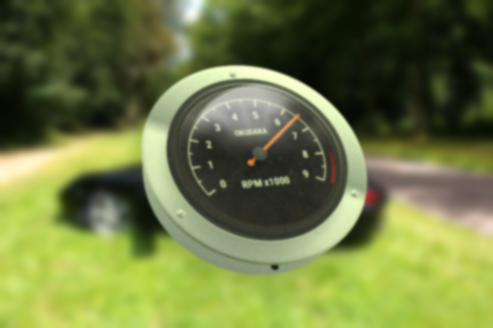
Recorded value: 6500 rpm
